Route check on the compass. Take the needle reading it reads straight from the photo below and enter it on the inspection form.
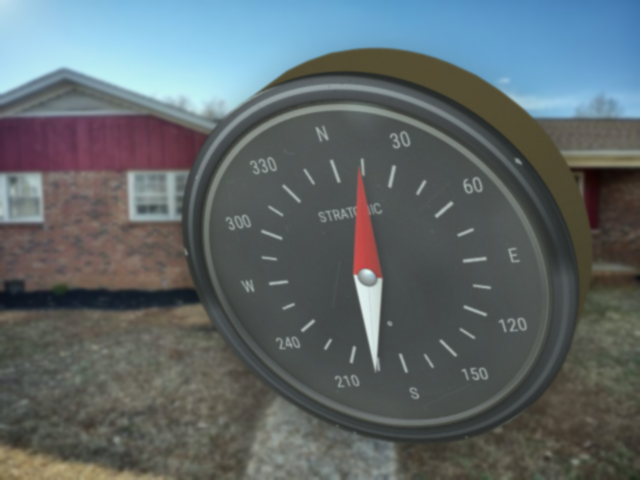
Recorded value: 15 °
